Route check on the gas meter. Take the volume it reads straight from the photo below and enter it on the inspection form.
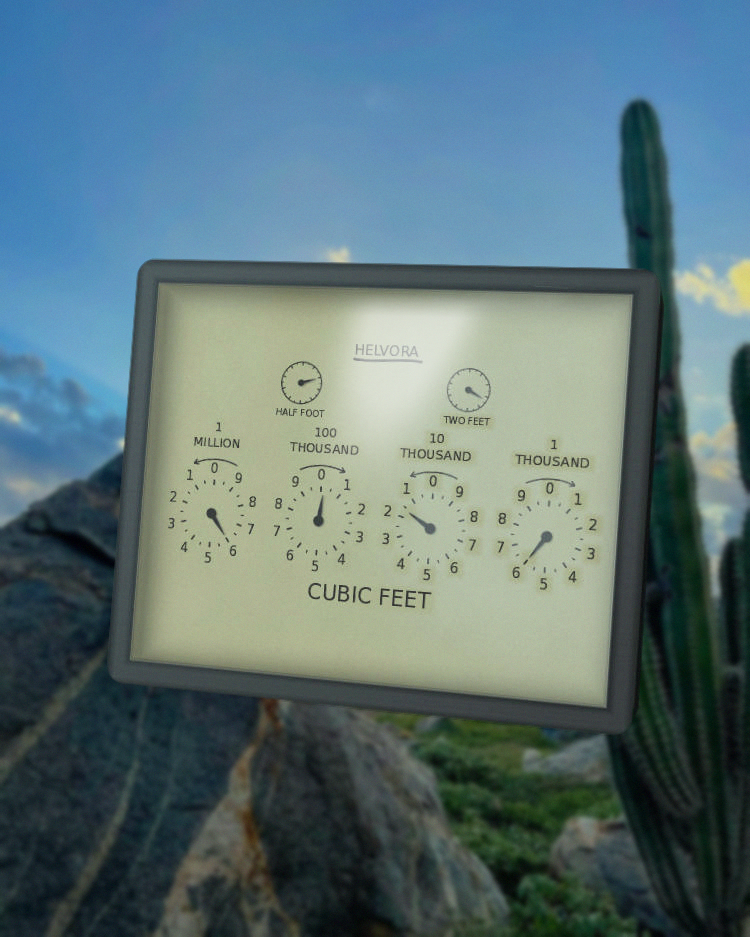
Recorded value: 601600 ft³
